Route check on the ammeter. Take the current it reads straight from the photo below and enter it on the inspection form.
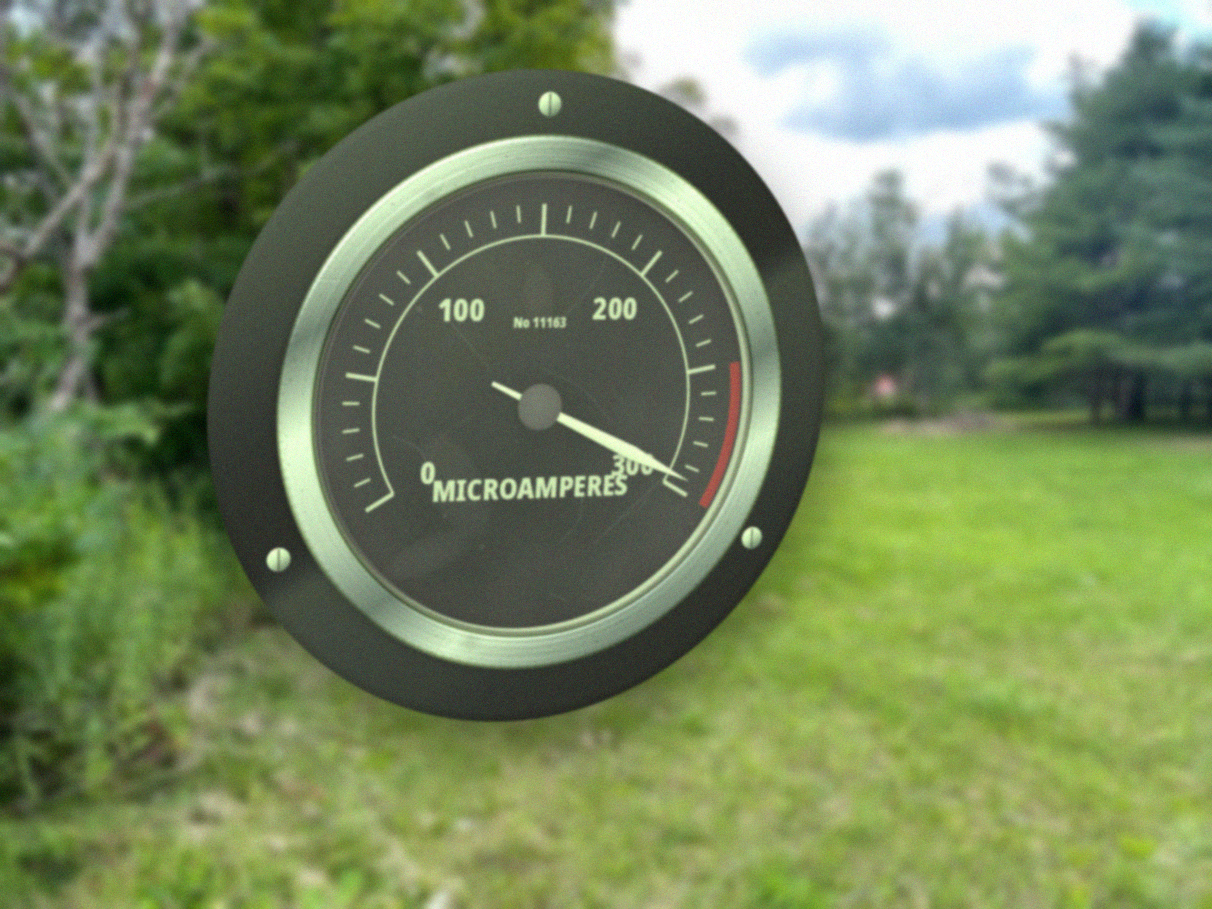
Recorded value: 295 µA
